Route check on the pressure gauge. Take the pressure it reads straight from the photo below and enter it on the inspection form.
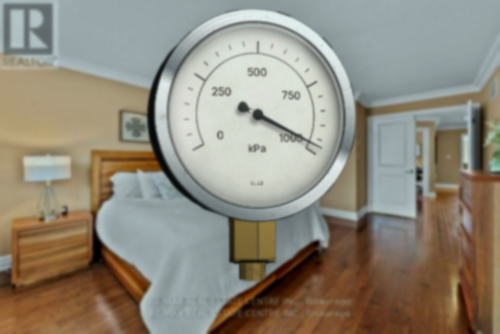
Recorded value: 975 kPa
